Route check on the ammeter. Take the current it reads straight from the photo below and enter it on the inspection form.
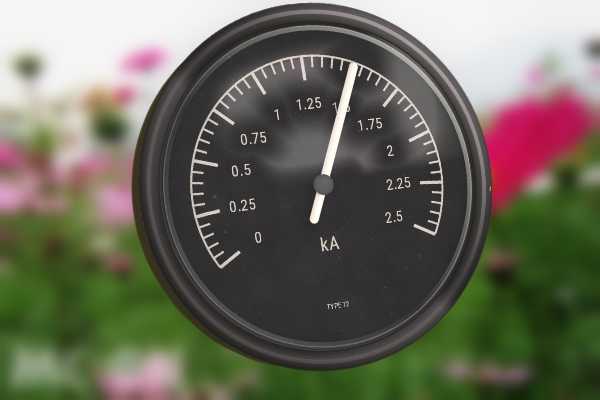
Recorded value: 1.5 kA
